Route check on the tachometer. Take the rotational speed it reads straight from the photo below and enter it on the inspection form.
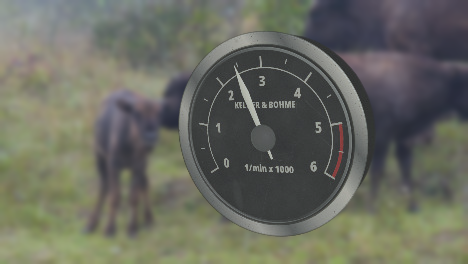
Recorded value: 2500 rpm
